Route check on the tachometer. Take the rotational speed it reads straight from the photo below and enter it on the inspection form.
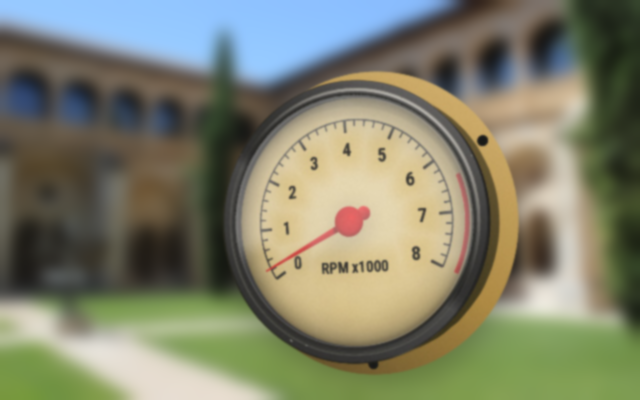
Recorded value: 200 rpm
